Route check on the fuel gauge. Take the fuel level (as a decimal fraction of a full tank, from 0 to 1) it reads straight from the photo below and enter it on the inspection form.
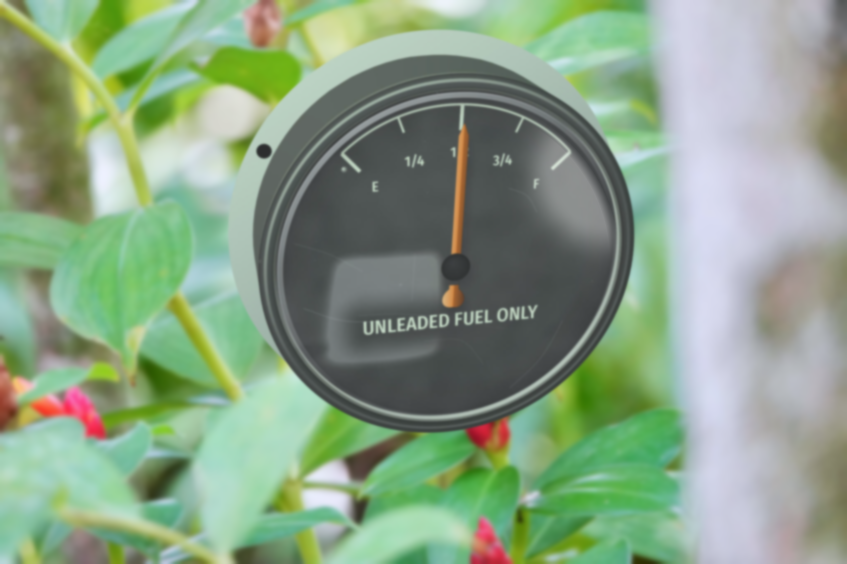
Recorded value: 0.5
